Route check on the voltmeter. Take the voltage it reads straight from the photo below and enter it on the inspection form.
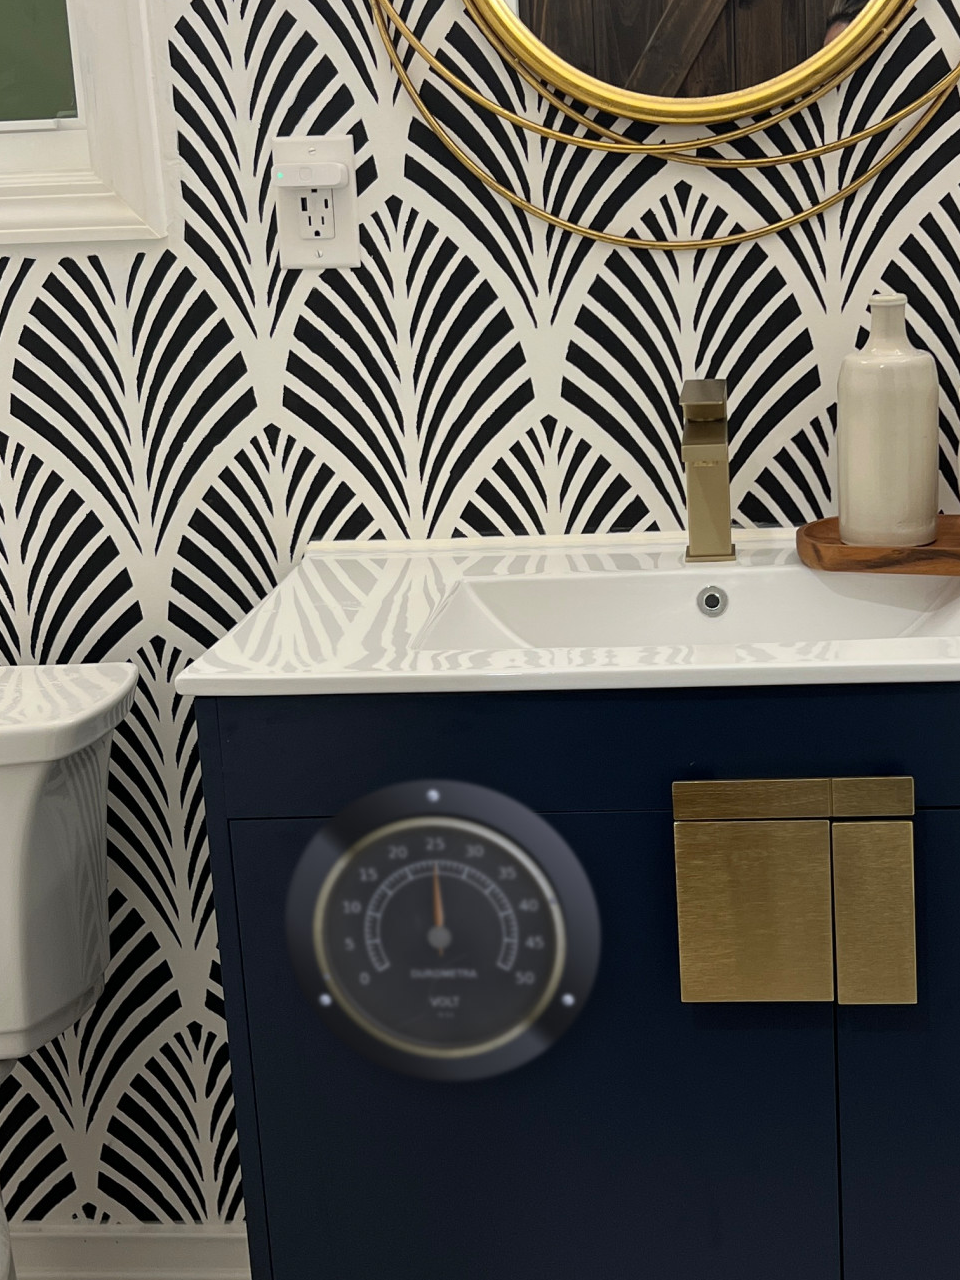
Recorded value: 25 V
